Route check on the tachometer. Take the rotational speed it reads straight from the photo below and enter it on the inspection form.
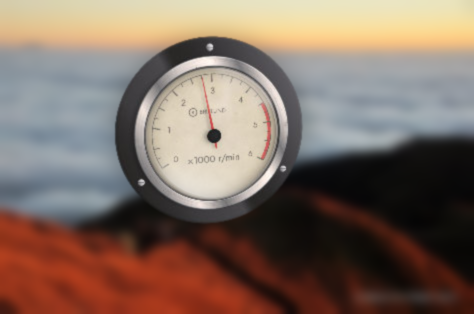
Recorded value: 2750 rpm
